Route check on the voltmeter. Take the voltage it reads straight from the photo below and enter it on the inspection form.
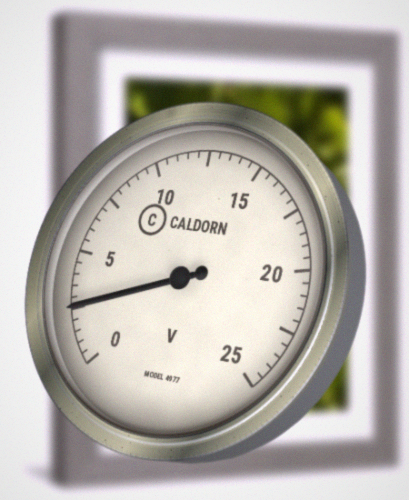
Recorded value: 2.5 V
